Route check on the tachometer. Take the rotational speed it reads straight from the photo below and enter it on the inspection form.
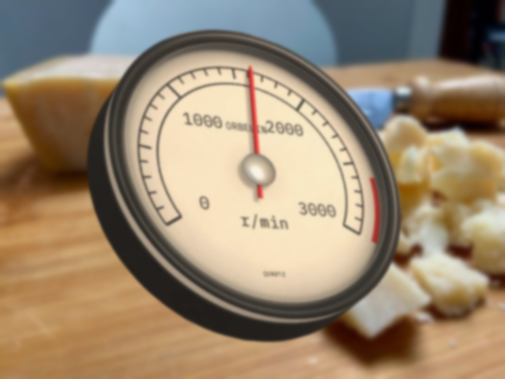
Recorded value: 1600 rpm
